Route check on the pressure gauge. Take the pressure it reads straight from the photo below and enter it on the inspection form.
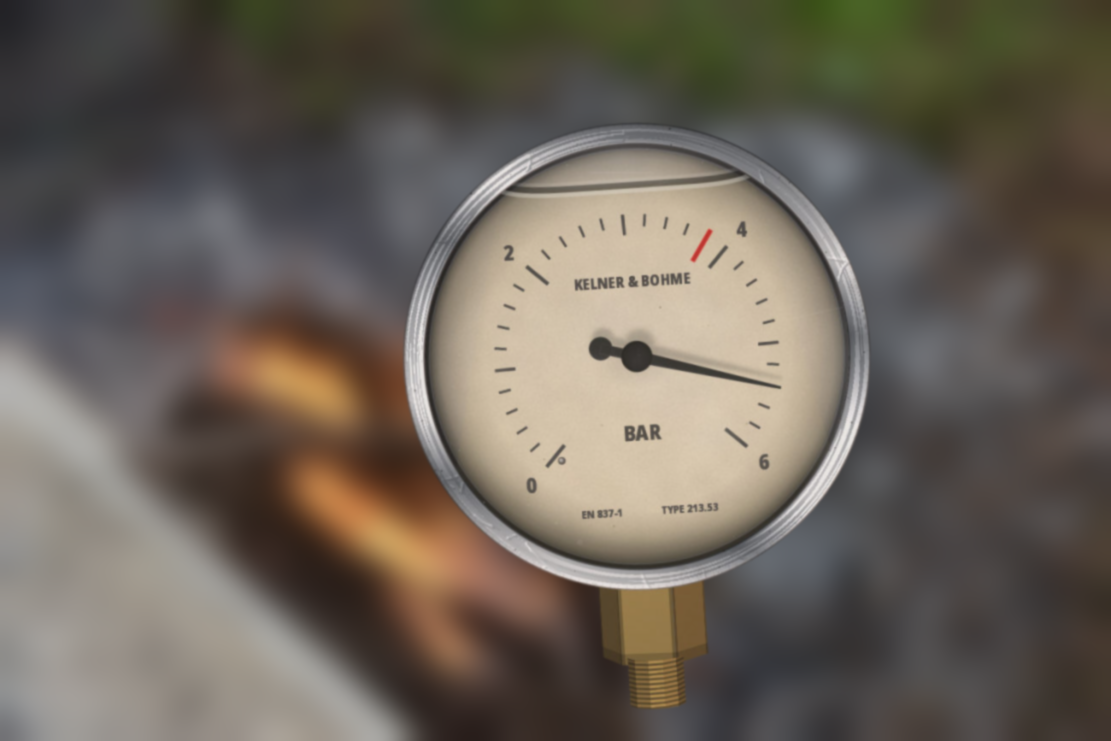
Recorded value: 5.4 bar
